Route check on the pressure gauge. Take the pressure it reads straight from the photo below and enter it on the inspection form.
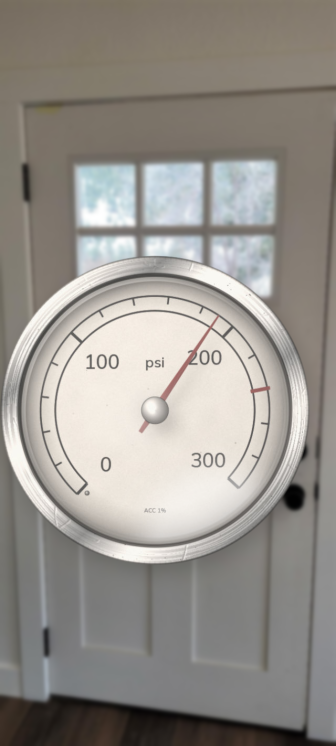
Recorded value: 190 psi
